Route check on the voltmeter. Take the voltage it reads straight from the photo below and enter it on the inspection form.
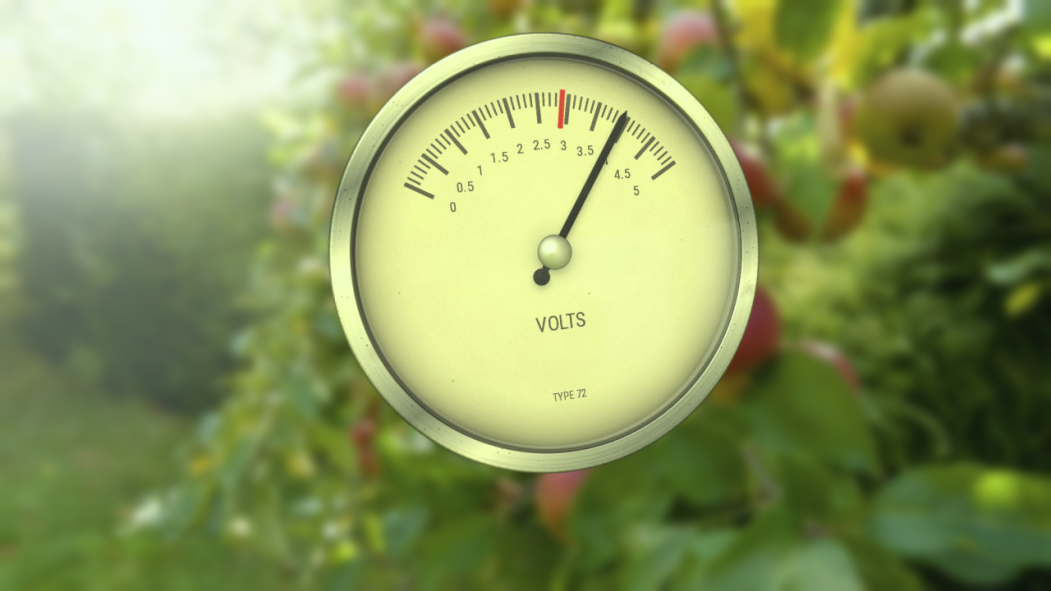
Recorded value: 3.9 V
